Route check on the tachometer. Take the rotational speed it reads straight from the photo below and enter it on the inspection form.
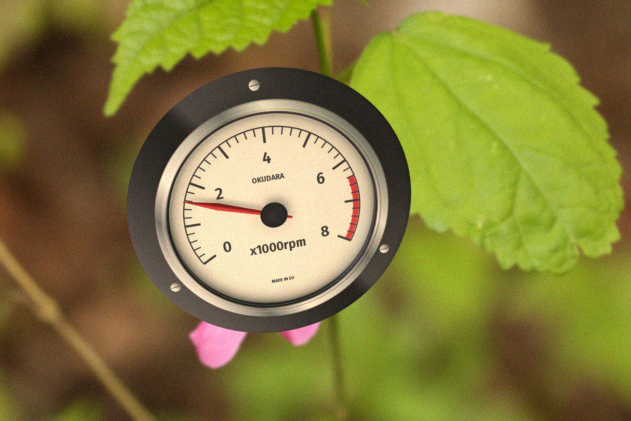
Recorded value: 1600 rpm
